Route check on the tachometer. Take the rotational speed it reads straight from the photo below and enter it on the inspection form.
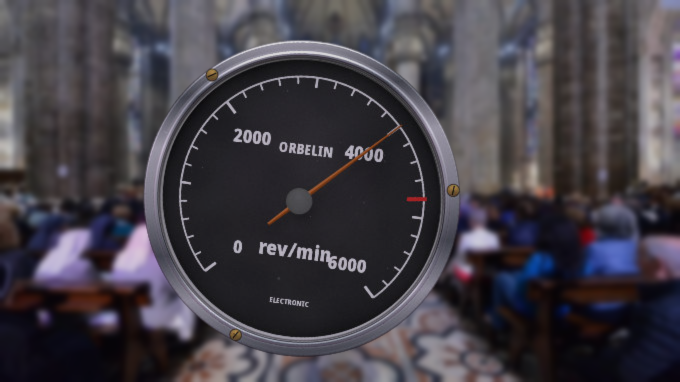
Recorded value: 4000 rpm
